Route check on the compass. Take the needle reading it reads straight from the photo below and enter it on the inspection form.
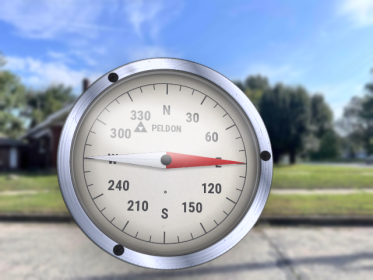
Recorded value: 90 °
